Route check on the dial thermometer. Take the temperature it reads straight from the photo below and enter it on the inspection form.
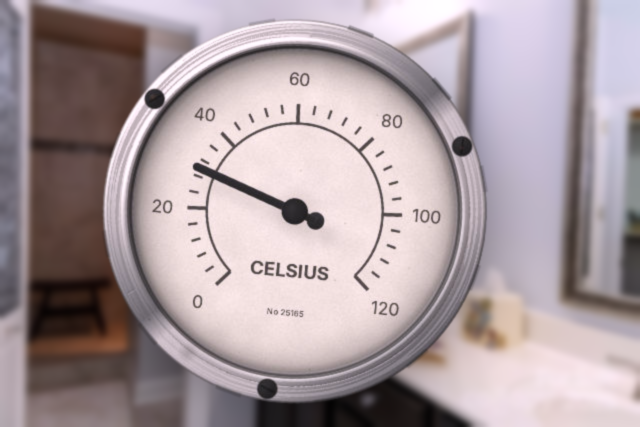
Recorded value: 30 °C
